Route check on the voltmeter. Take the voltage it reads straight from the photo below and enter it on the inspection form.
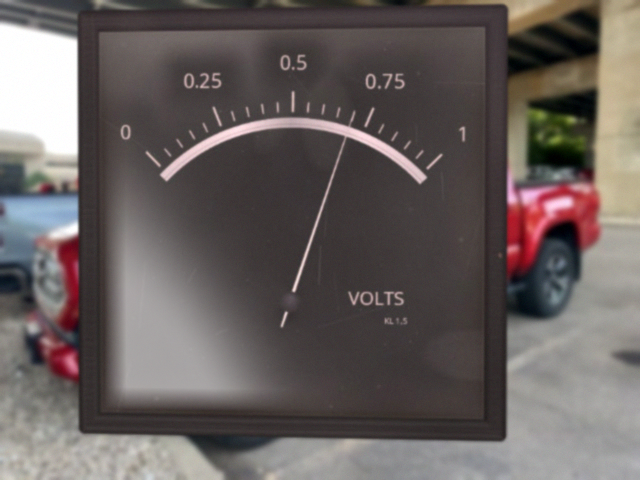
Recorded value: 0.7 V
